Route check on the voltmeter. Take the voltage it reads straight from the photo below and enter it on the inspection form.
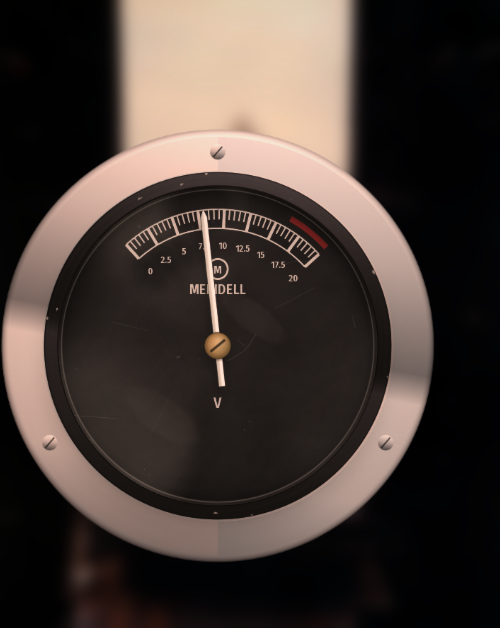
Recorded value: 8 V
